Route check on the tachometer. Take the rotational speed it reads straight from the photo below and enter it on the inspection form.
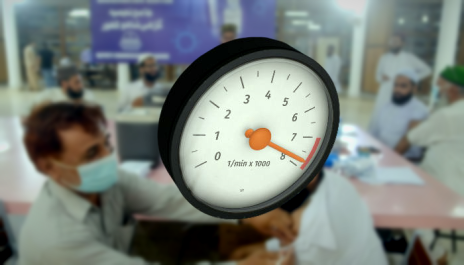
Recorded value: 7750 rpm
